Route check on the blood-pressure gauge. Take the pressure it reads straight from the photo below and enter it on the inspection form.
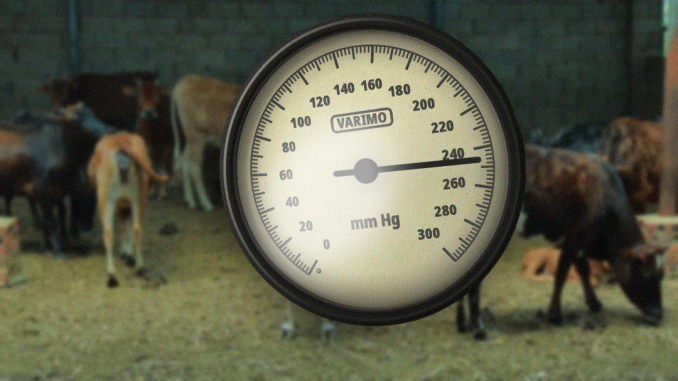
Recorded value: 246 mmHg
